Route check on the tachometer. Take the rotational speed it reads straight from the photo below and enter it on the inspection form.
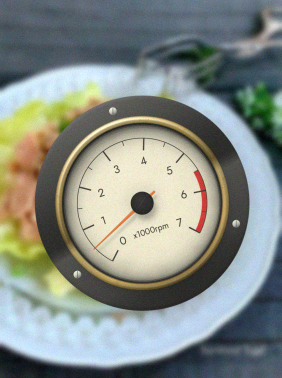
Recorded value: 500 rpm
